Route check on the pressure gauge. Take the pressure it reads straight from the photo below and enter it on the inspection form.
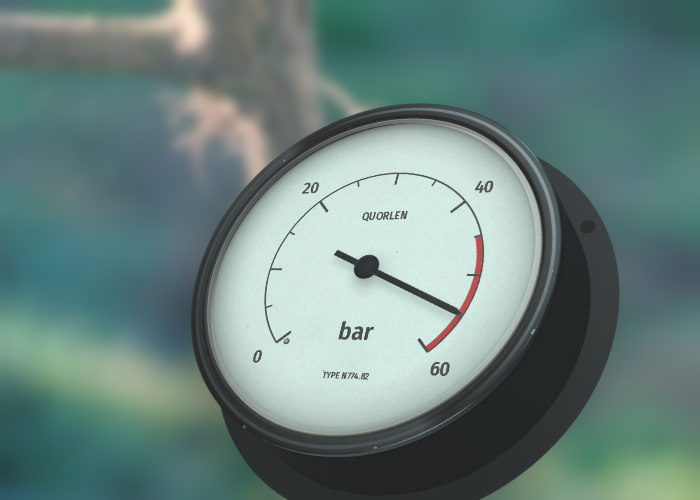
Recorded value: 55 bar
